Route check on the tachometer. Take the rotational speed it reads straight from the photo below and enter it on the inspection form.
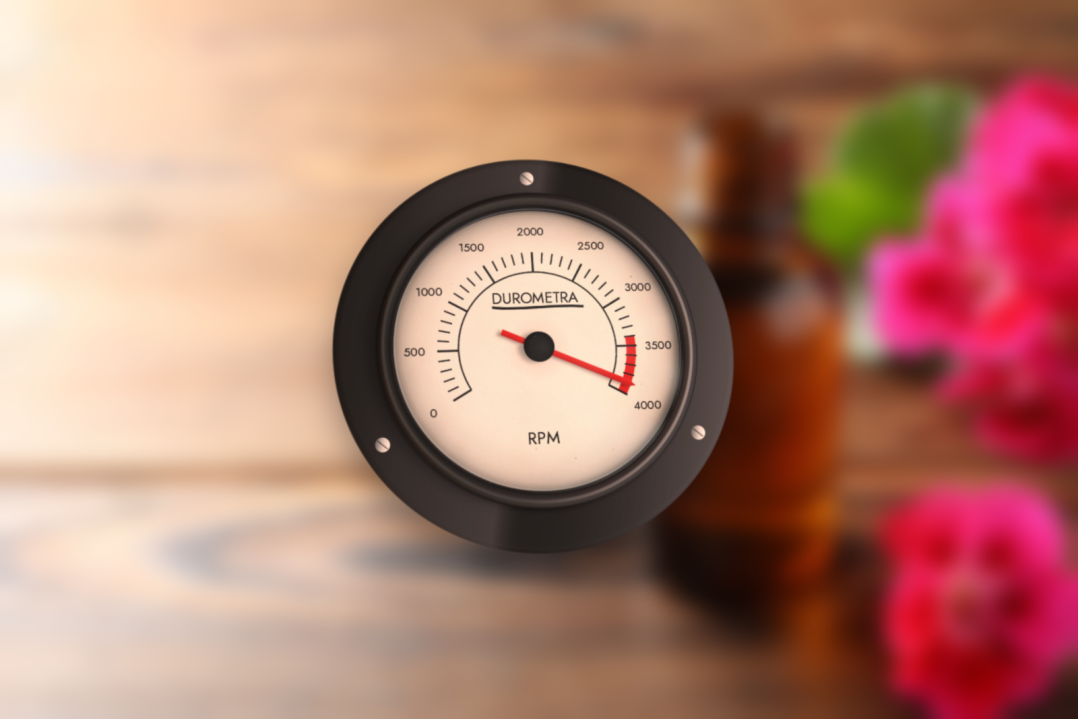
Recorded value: 3900 rpm
